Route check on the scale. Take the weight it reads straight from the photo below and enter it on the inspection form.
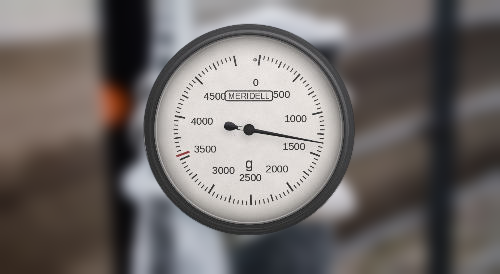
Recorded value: 1350 g
